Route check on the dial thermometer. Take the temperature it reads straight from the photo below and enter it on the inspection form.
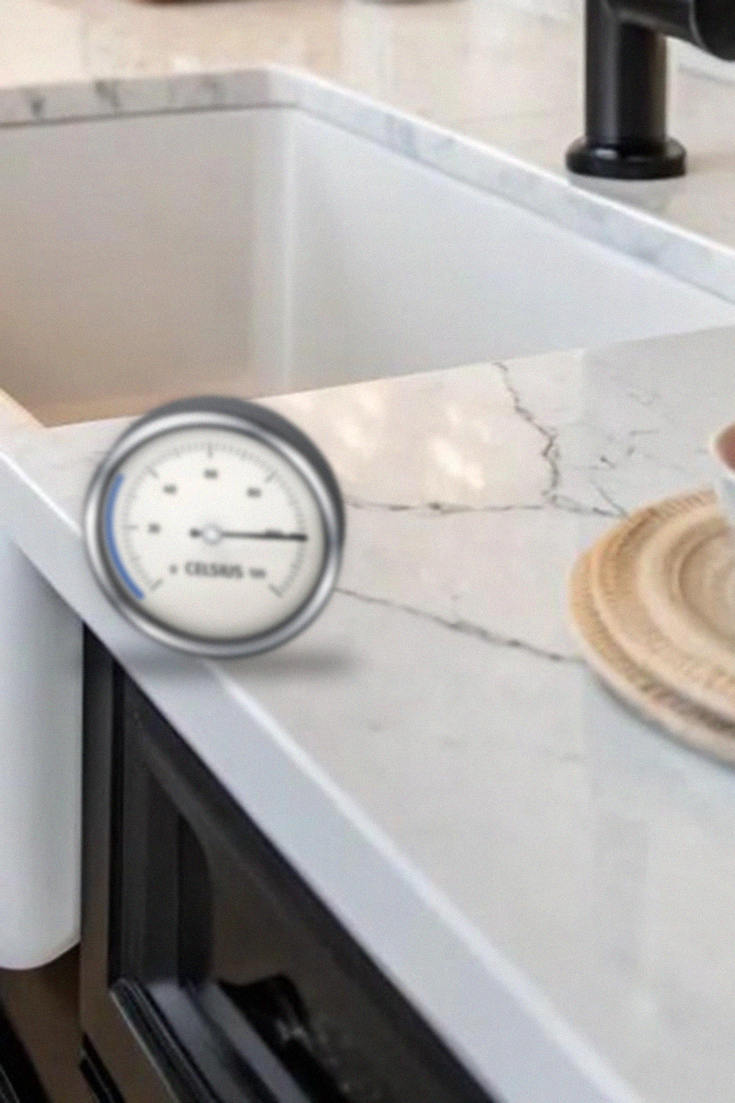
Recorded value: 100 °C
